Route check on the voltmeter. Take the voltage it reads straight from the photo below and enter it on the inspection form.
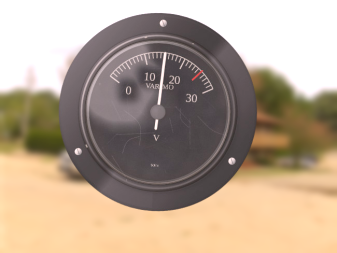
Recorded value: 15 V
